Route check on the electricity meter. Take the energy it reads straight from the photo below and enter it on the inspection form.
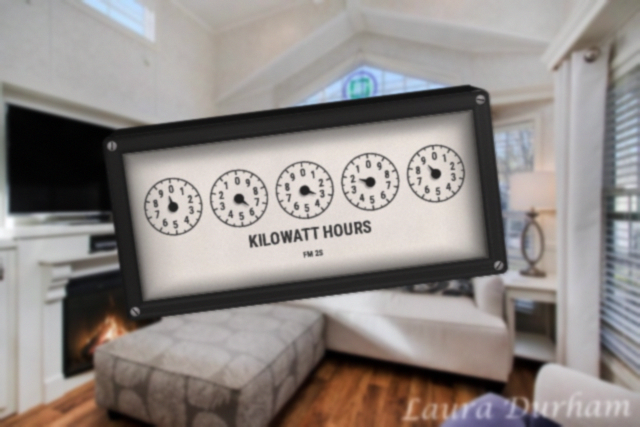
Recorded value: 96319 kWh
